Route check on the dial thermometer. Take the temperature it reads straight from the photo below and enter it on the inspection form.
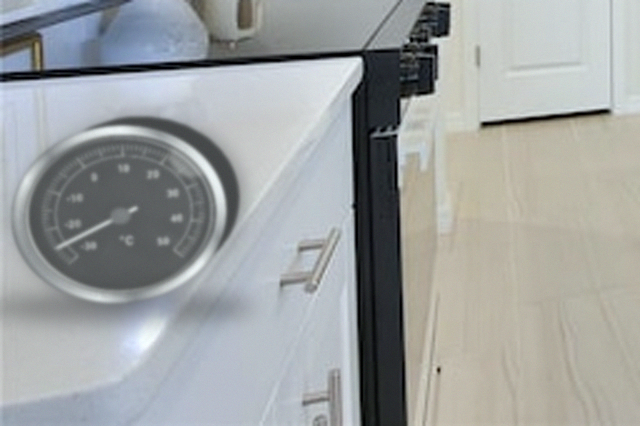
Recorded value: -25 °C
